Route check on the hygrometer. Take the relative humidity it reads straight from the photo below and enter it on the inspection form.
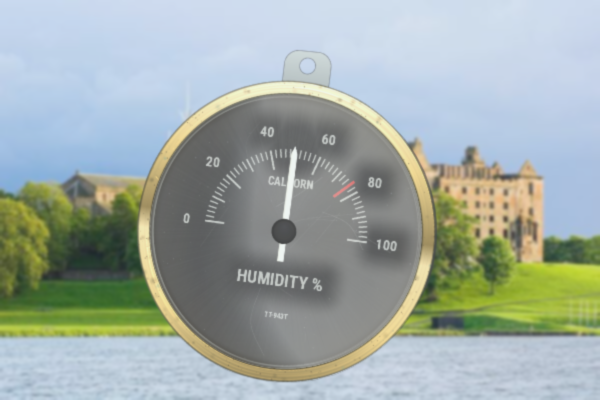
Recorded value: 50 %
